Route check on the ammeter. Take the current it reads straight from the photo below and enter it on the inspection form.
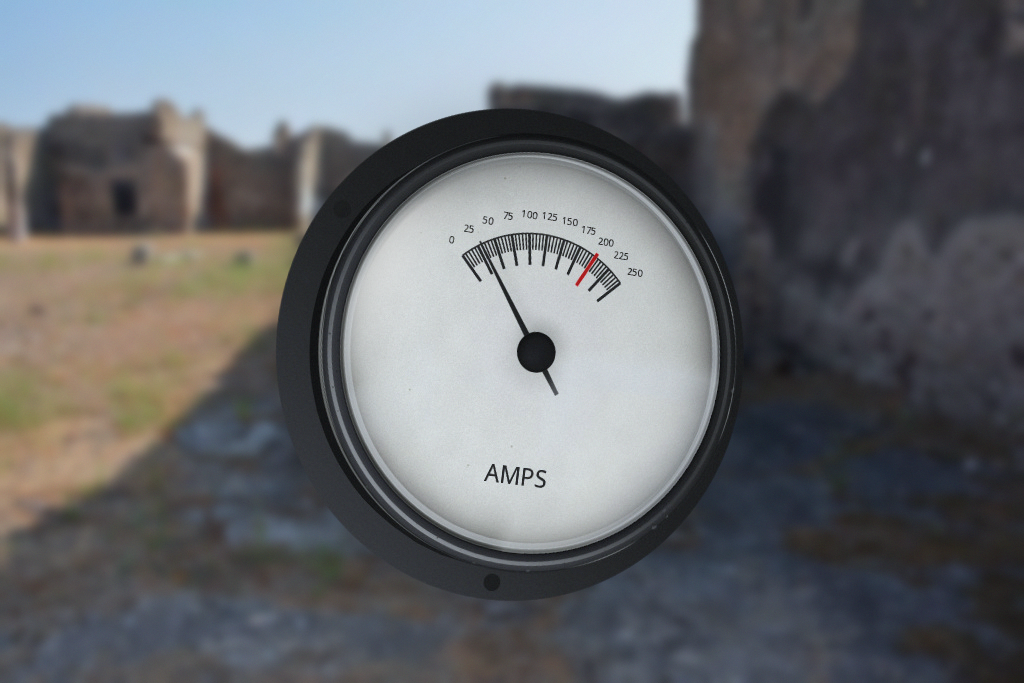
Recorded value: 25 A
